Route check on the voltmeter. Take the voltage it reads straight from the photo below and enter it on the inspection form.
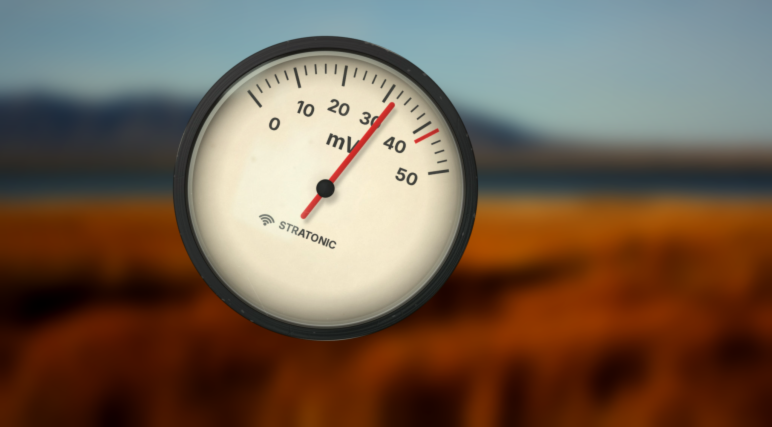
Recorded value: 32 mV
